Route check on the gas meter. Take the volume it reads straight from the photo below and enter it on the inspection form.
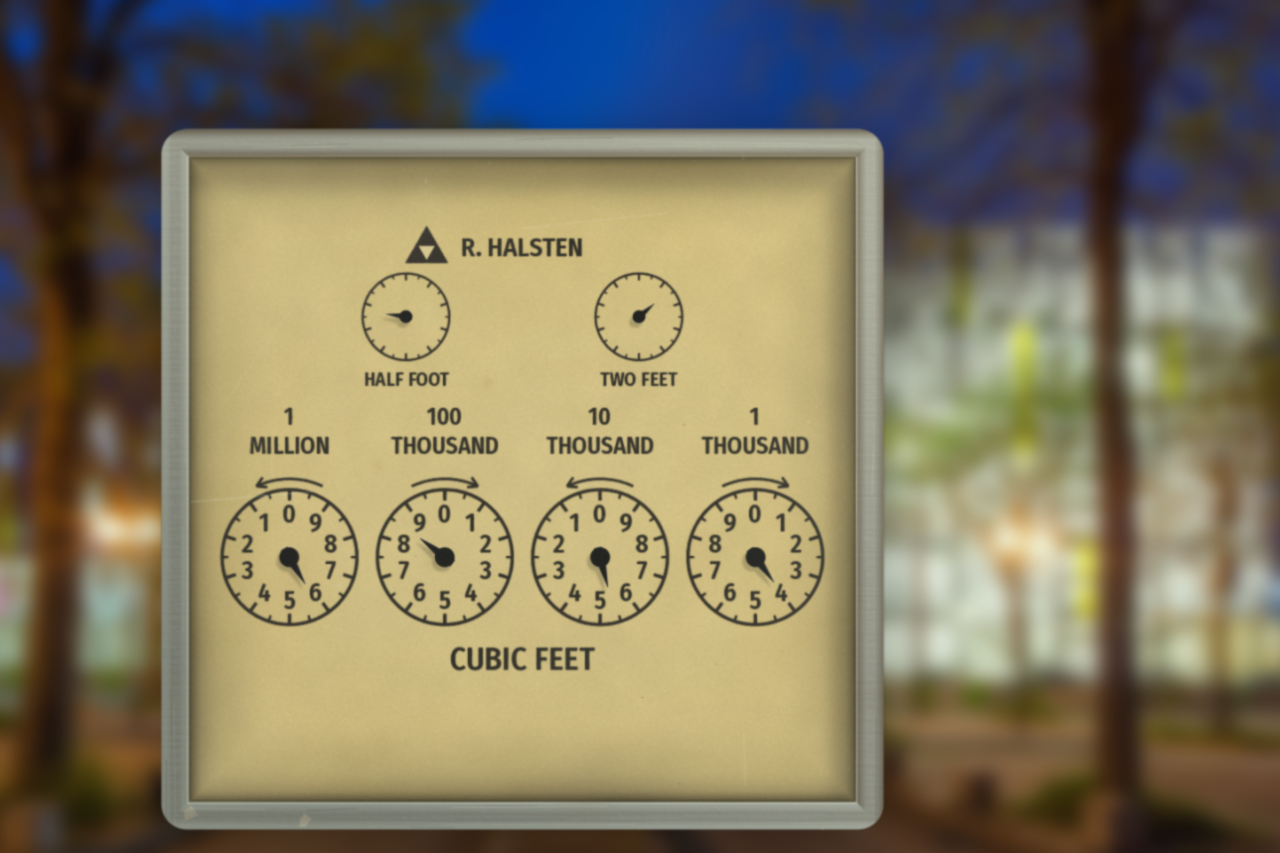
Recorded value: 585400 ft³
